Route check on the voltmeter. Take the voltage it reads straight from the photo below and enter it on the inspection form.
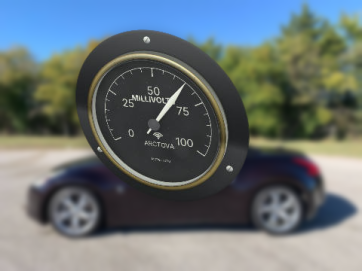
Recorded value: 65 mV
